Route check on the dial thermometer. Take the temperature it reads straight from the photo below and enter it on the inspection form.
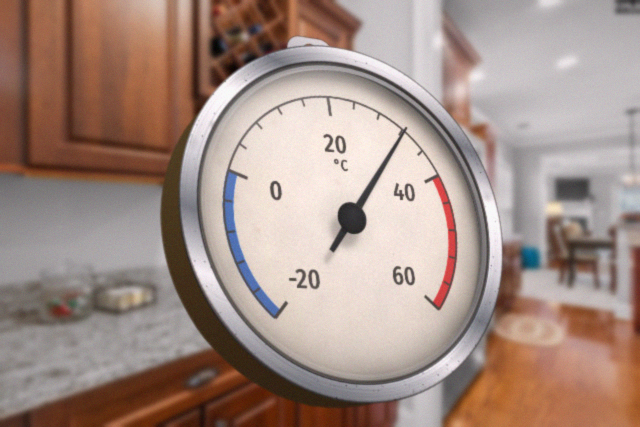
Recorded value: 32 °C
